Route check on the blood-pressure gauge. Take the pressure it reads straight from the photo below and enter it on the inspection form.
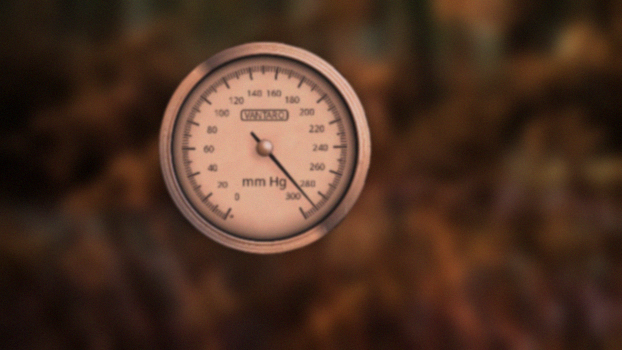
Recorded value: 290 mmHg
